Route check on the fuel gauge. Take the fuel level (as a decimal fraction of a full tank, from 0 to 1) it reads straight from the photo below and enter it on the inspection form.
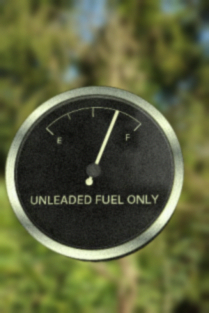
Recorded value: 0.75
